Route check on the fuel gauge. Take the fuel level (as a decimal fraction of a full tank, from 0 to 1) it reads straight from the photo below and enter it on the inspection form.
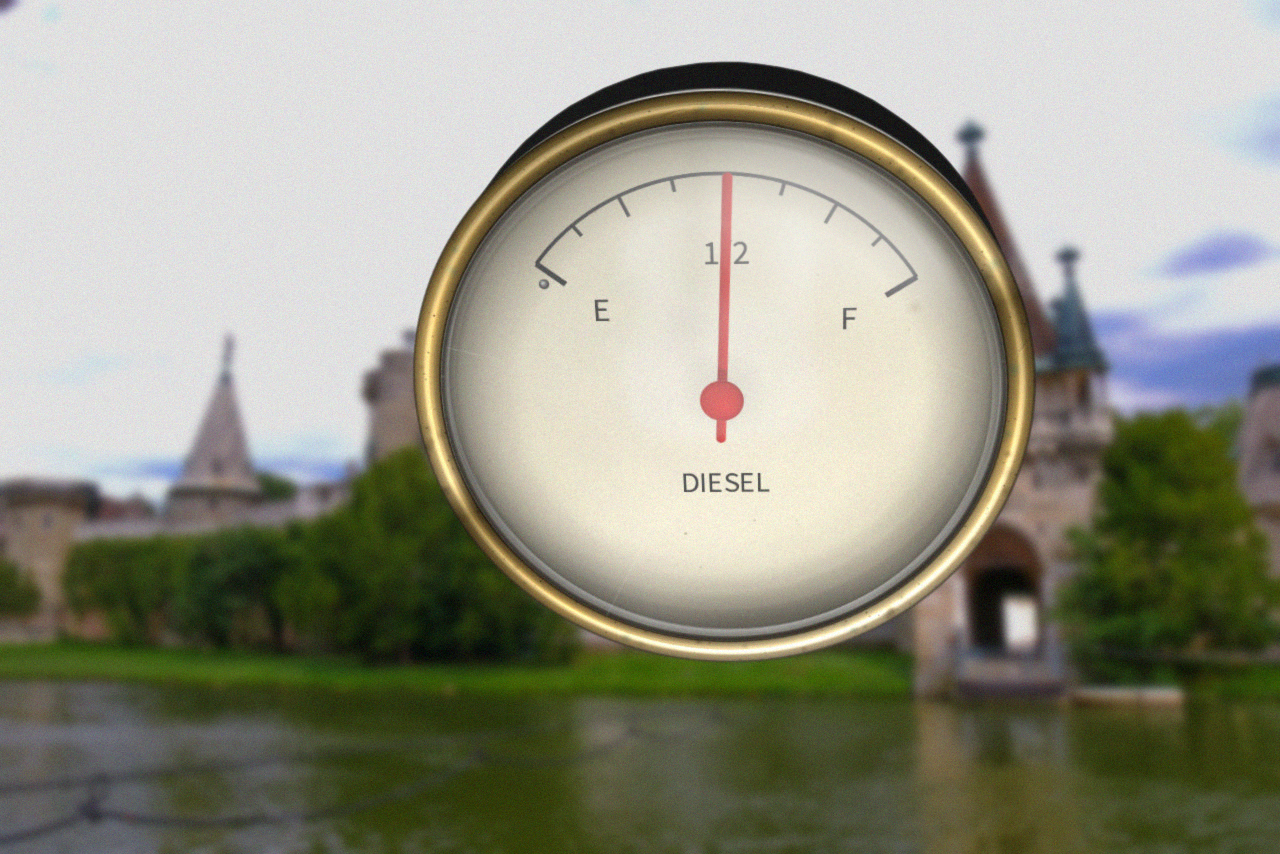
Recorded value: 0.5
